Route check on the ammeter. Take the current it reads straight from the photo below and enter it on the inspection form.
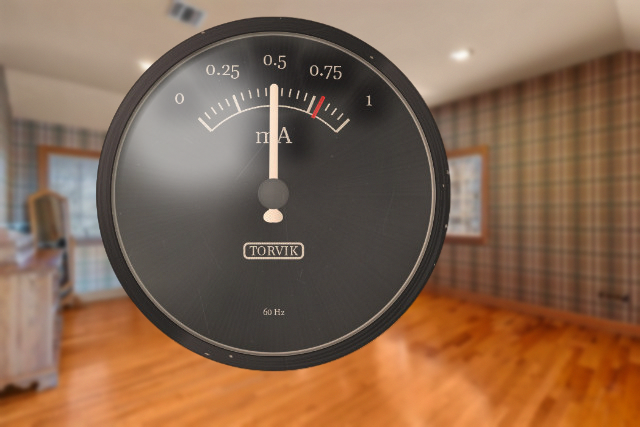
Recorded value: 0.5 mA
